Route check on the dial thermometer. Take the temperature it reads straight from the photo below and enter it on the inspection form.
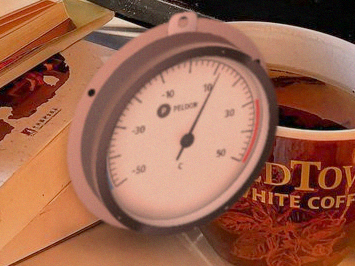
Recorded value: 10 °C
